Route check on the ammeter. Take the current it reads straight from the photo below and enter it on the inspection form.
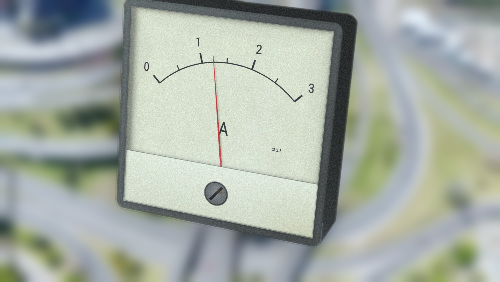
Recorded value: 1.25 A
